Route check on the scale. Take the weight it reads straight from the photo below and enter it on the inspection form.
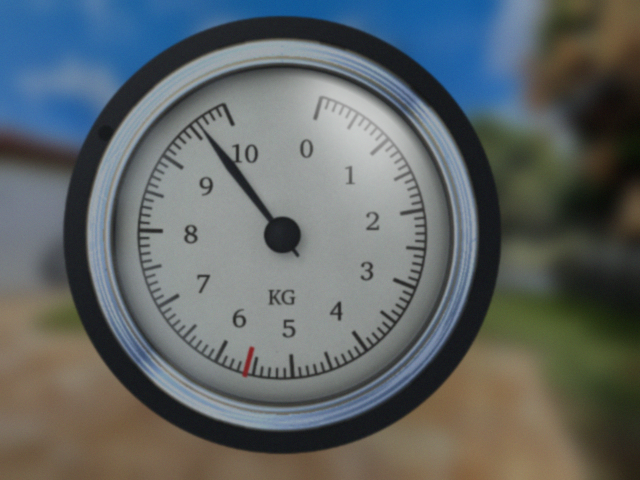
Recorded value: 9.6 kg
